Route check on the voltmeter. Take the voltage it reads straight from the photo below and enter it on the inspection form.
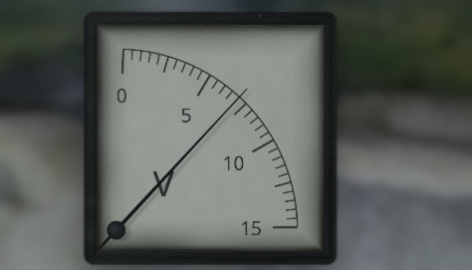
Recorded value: 7 V
